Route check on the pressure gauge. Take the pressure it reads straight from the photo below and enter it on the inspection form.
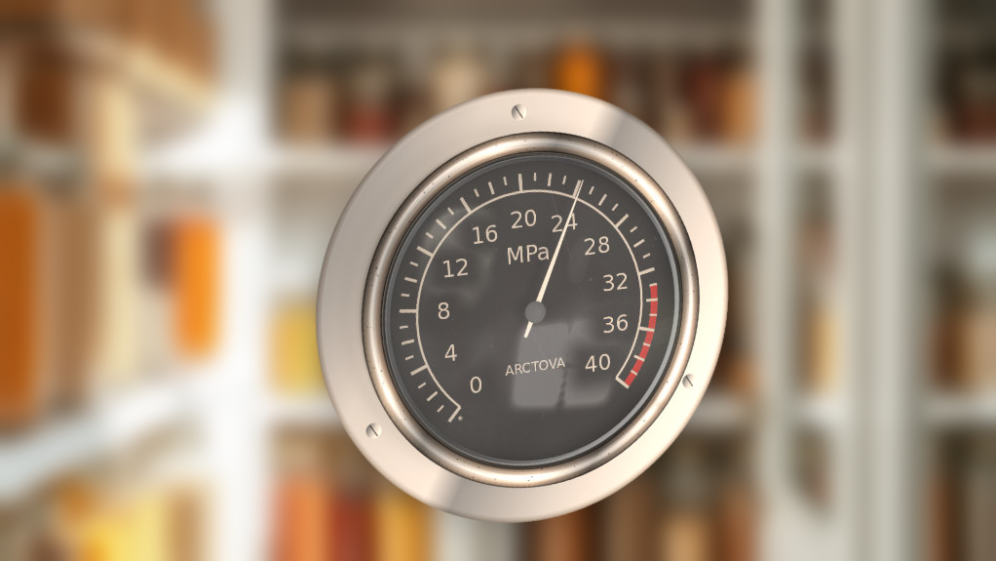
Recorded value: 24 MPa
